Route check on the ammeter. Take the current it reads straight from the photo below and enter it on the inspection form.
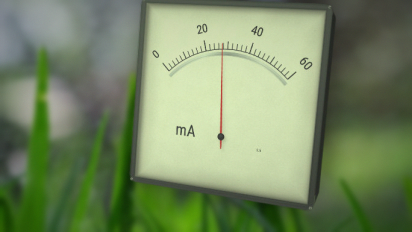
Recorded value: 28 mA
